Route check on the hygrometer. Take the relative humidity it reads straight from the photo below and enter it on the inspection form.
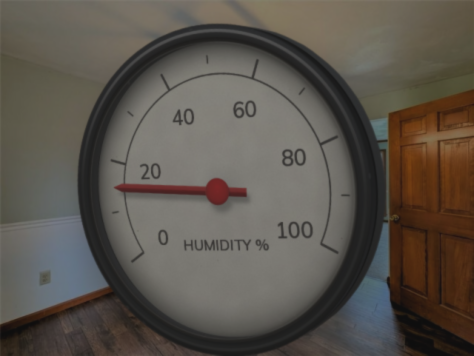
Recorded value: 15 %
